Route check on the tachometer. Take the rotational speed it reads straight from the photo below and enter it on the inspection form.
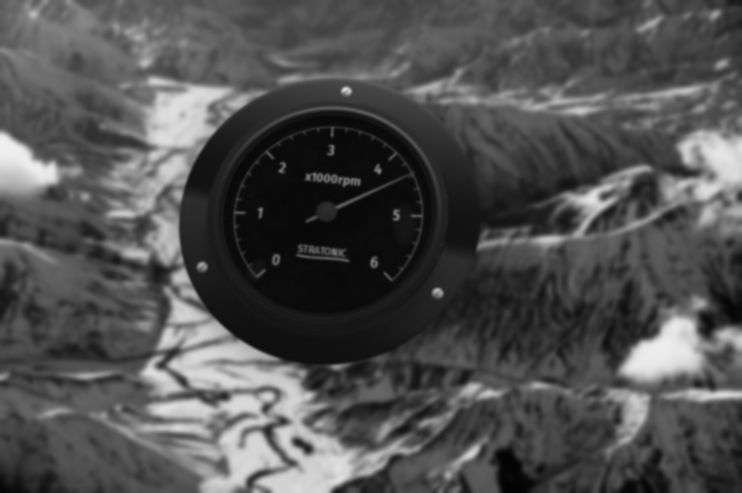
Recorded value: 4400 rpm
